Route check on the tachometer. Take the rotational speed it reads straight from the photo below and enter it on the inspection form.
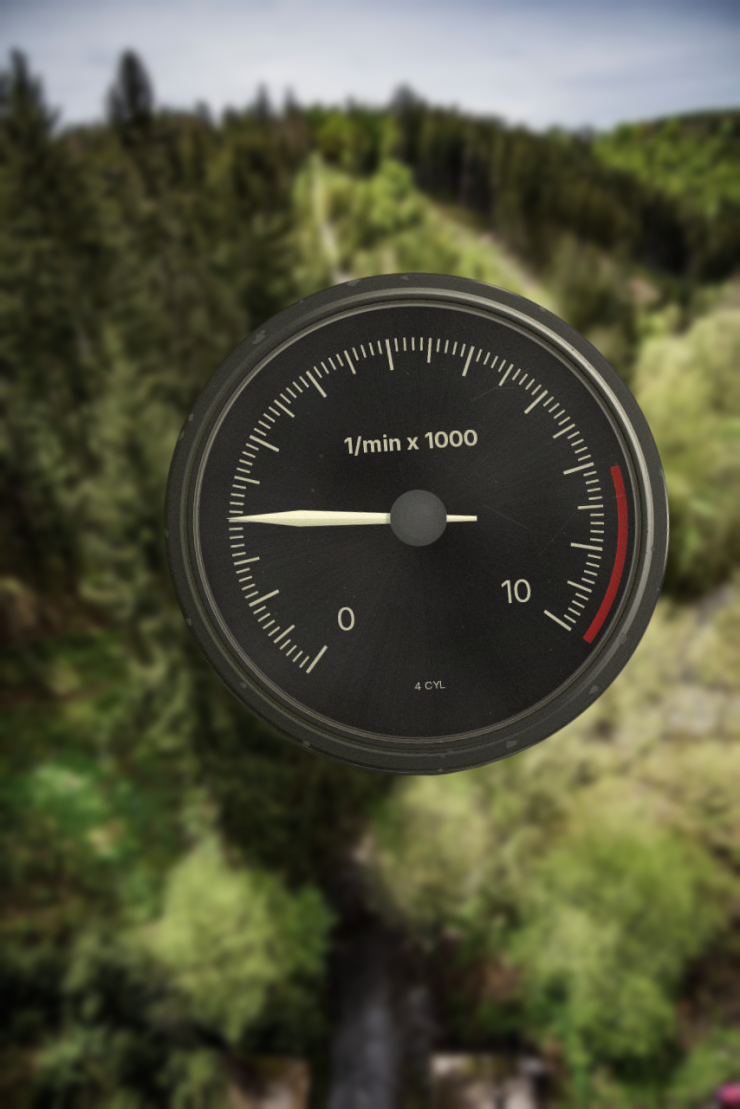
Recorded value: 2000 rpm
